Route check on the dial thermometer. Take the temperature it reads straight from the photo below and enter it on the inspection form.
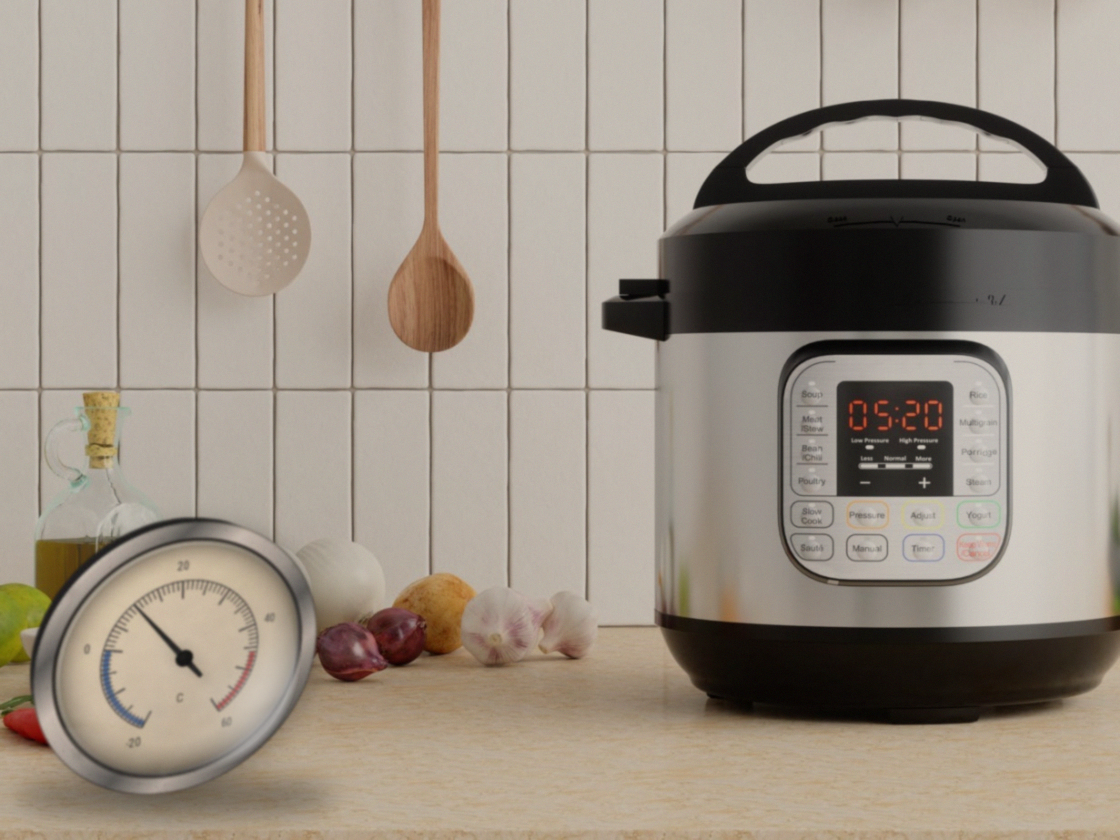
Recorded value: 10 °C
